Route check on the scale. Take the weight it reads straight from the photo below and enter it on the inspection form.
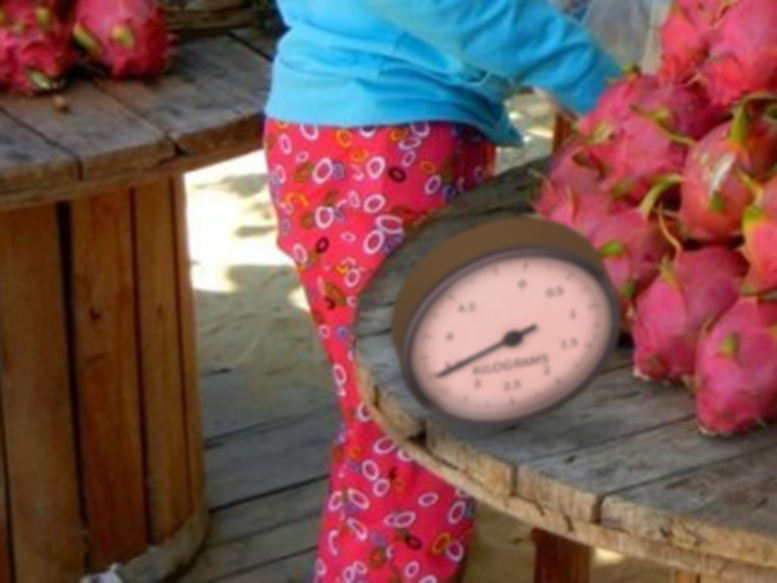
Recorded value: 3.5 kg
